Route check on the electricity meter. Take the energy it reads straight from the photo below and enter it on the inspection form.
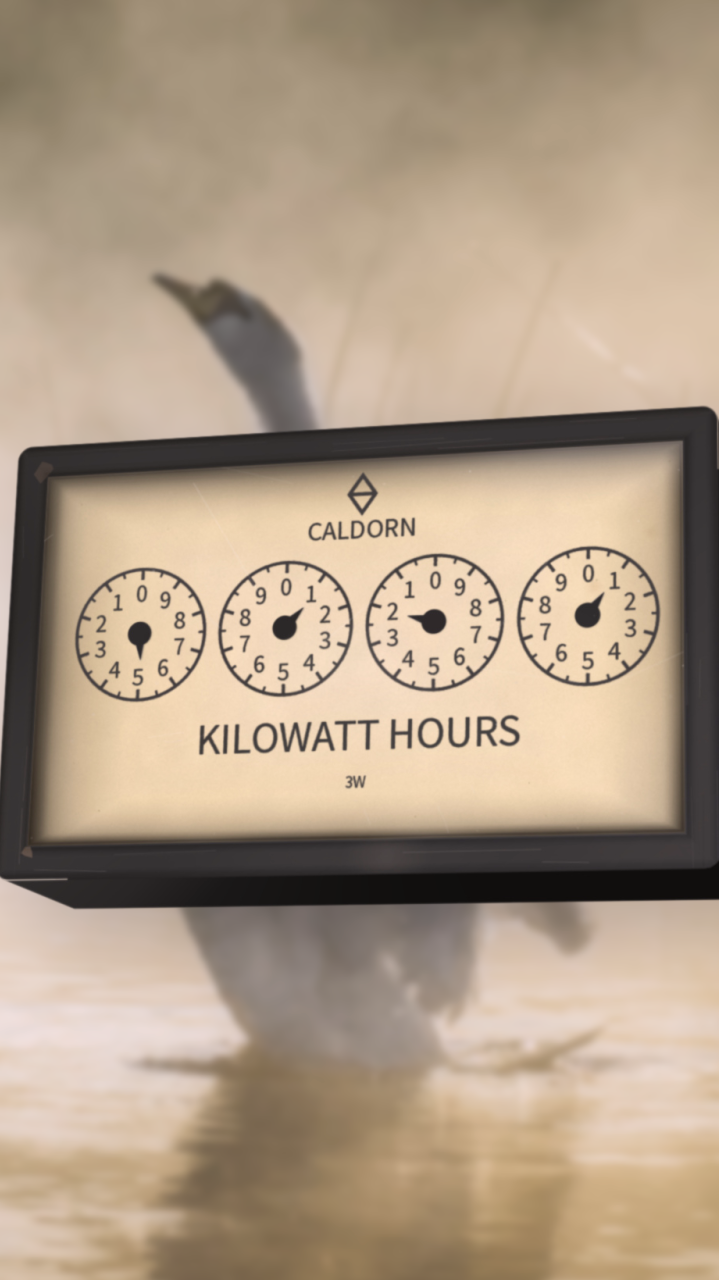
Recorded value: 5121 kWh
